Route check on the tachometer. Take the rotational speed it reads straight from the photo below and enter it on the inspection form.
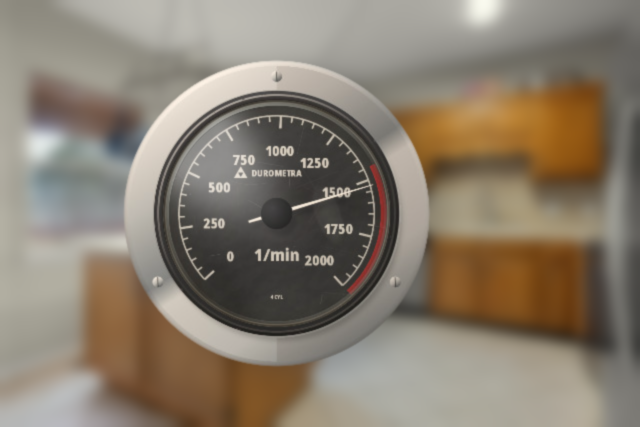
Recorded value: 1525 rpm
